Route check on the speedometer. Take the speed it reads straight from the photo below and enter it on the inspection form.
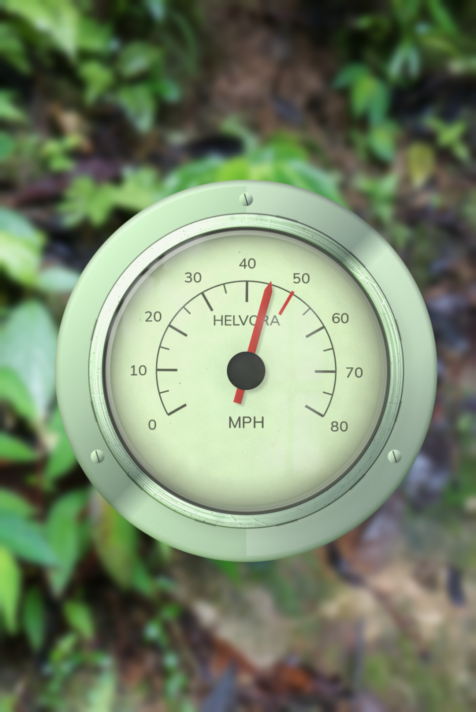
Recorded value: 45 mph
